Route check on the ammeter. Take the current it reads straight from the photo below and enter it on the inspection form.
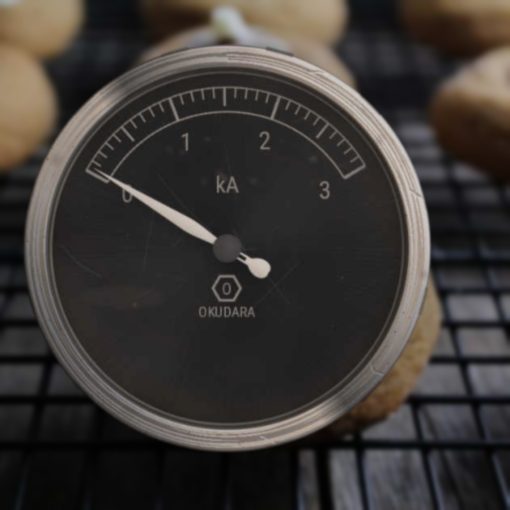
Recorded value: 0.05 kA
